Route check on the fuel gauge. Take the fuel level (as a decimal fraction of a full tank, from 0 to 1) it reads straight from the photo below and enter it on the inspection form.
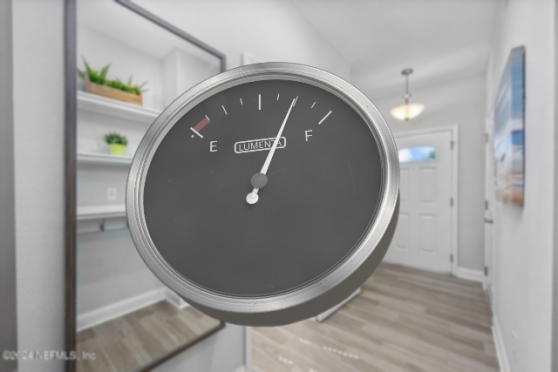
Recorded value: 0.75
